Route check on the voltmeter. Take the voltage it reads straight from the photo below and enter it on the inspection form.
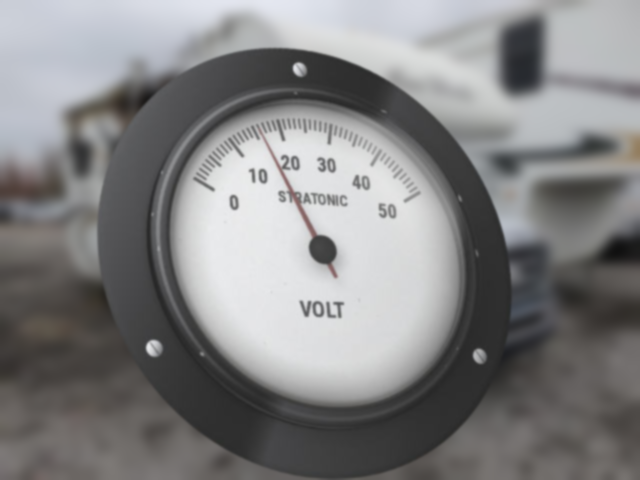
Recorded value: 15 V
